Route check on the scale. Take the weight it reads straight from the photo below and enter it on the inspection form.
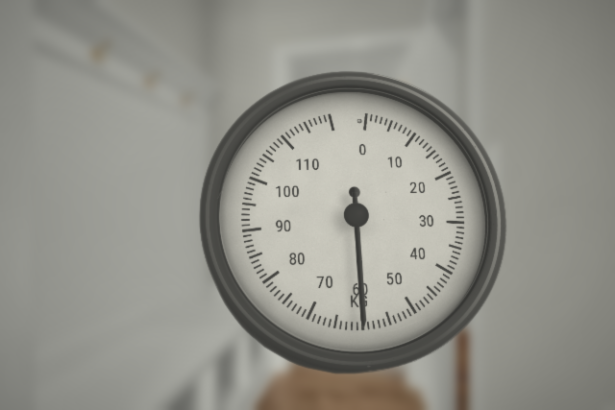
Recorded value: 60 kg
